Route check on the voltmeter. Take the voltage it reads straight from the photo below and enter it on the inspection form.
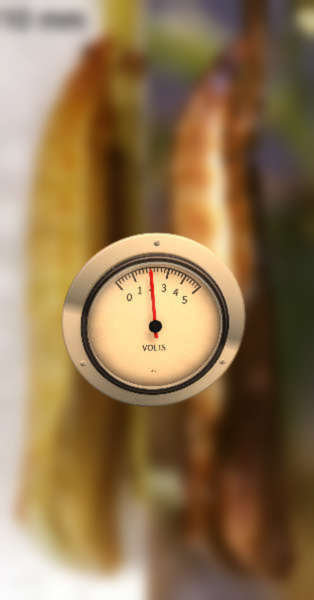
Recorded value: 2 V
